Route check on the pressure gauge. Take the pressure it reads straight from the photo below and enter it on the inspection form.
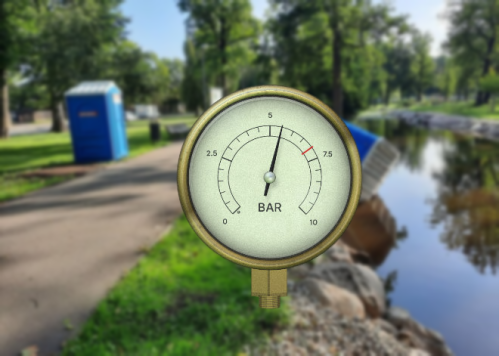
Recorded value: 5.5 bar
